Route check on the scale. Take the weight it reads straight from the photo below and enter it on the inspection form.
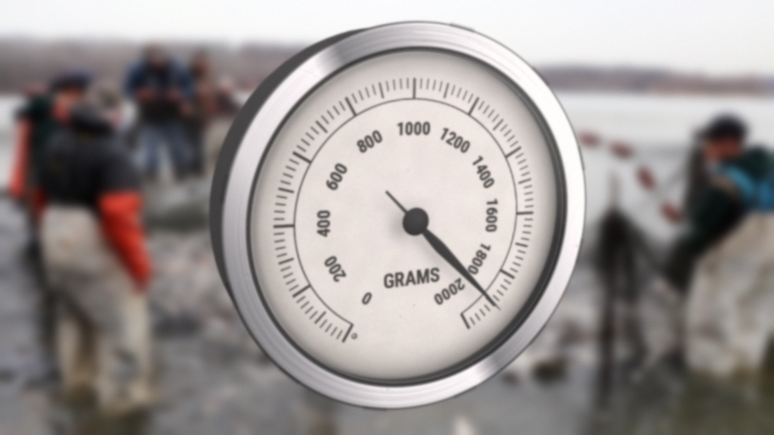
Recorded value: 1900 g
